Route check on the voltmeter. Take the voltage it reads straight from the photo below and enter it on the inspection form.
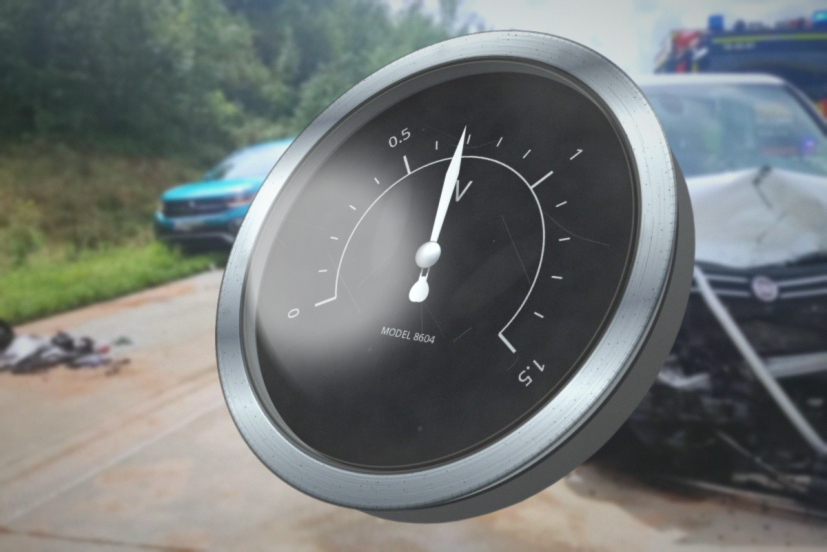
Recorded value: 0.7 V
